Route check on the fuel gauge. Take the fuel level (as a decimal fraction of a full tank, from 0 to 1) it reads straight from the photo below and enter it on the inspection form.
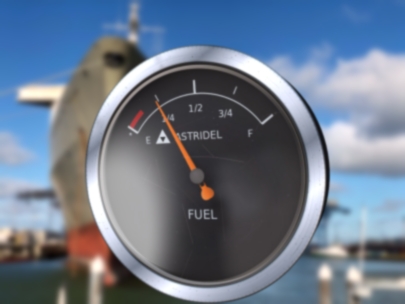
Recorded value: 0.25
